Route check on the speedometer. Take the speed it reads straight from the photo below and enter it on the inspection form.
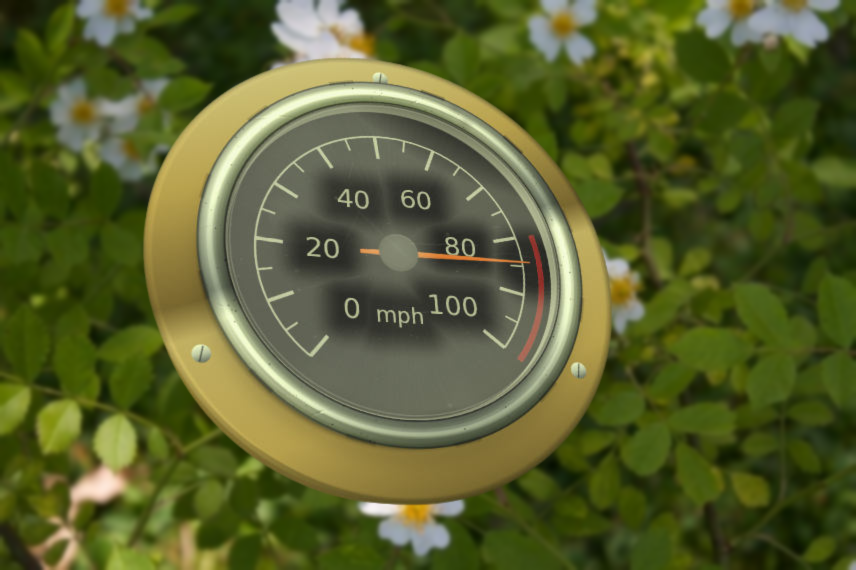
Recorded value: 85 mph
